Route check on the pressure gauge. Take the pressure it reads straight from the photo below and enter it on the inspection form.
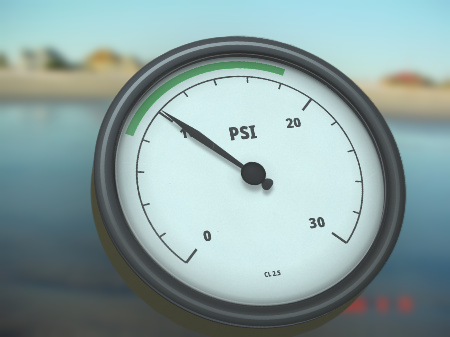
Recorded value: 10 psi
